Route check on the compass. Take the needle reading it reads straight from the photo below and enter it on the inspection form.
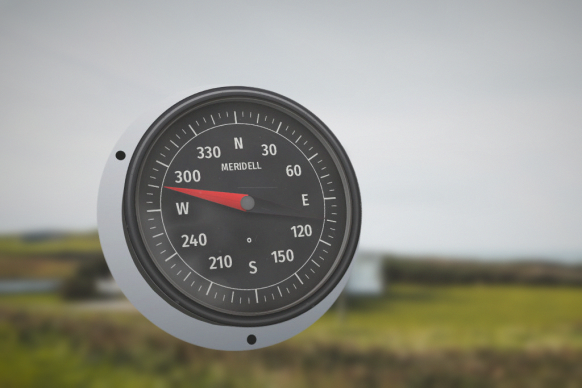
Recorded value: 285 °
